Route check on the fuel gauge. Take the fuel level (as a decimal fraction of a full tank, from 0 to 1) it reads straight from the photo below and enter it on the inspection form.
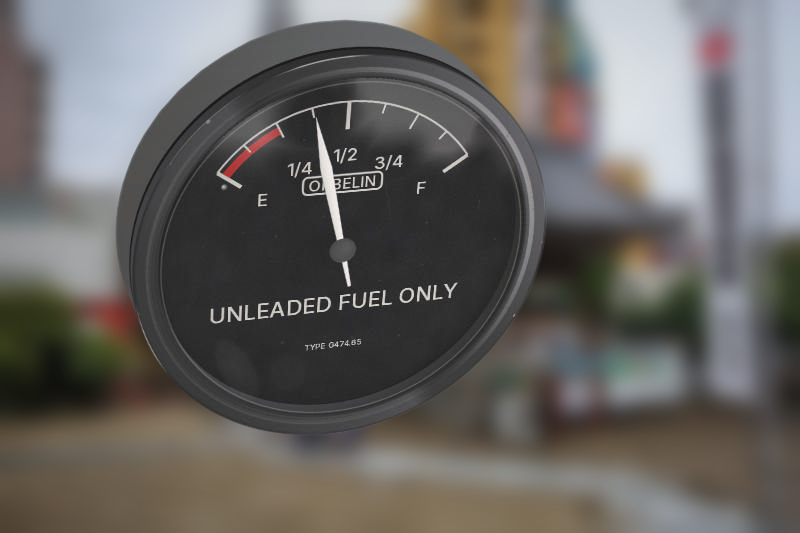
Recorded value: 0.375
